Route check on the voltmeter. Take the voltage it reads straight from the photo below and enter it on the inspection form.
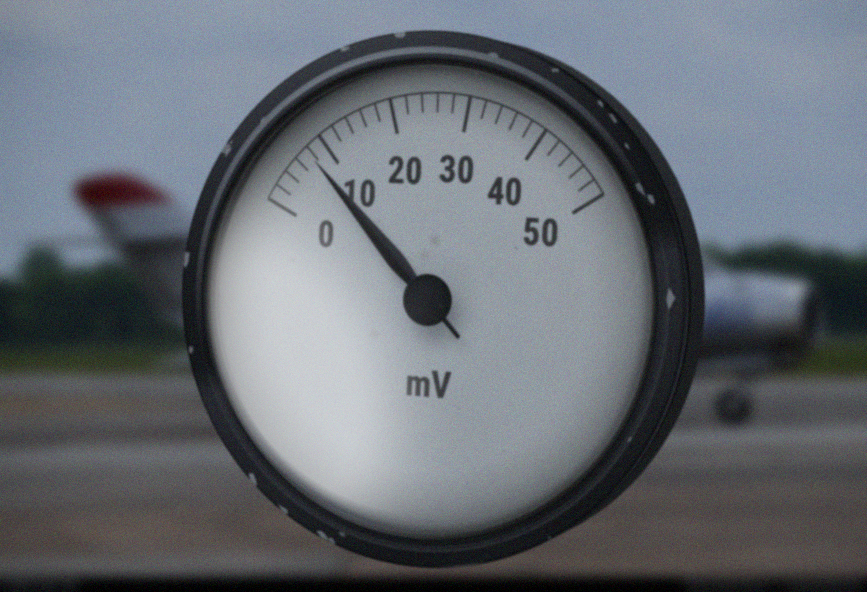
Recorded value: 8 mV
